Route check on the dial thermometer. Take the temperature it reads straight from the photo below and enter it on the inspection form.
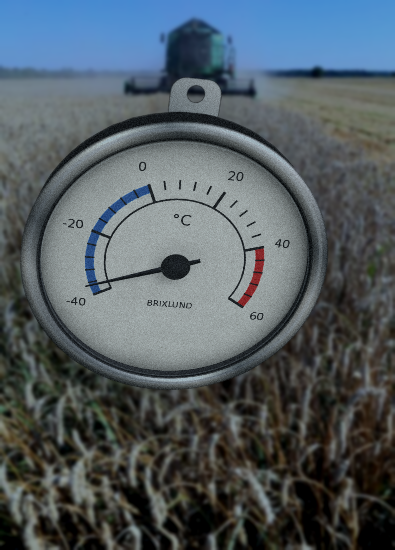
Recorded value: -36 °C
